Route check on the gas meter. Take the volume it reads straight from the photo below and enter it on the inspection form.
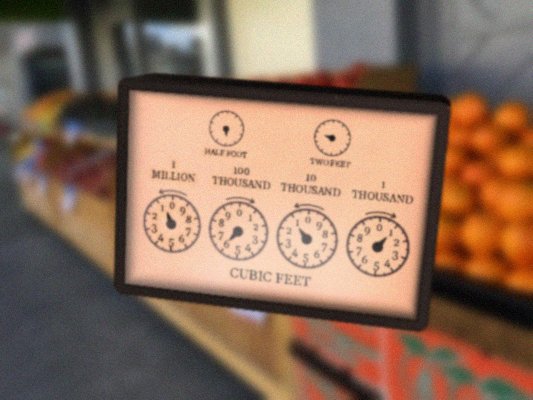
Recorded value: 61100 ft³
